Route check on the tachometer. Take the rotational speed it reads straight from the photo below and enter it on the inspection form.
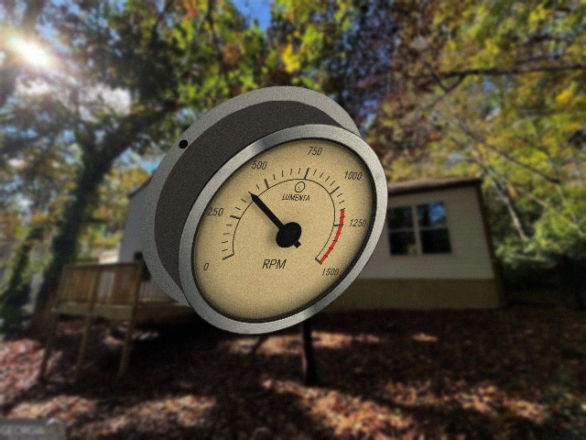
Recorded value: 400 rpm
